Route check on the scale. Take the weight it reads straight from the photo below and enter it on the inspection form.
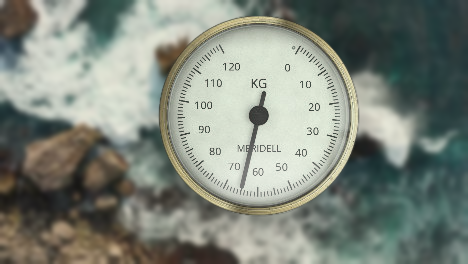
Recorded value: 65 kg
